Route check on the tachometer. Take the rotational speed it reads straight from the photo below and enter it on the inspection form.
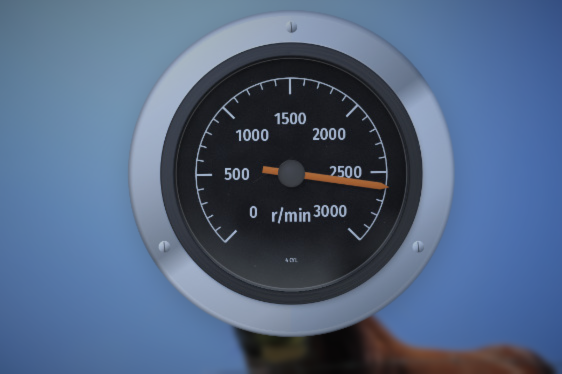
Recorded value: 2600 rpm
